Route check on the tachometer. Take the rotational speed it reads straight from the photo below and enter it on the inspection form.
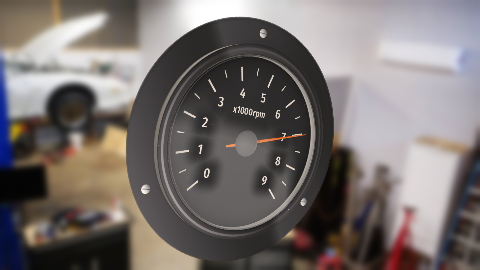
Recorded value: 7000 rpm
